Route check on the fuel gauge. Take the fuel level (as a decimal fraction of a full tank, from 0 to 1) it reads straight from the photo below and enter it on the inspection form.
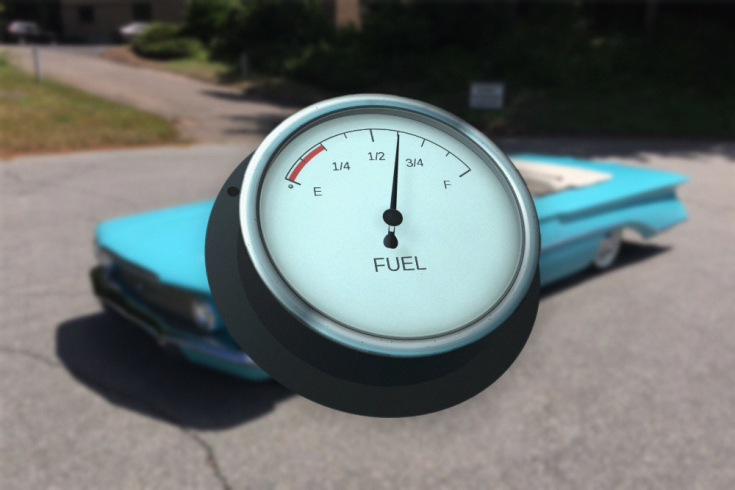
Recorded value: 0.625
